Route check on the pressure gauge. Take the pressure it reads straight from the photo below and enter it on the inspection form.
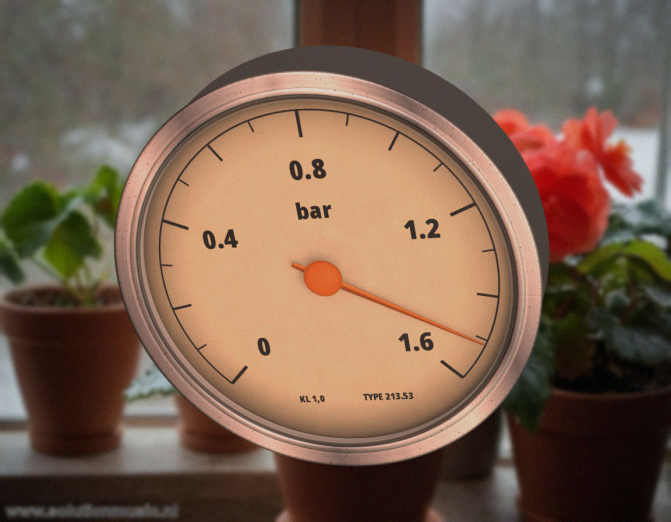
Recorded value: 1.5 bar
